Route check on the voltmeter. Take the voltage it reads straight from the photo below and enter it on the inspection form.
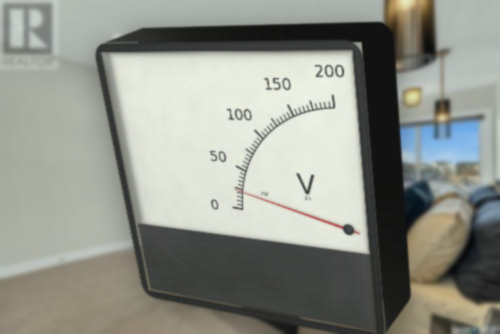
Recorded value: 25 V
